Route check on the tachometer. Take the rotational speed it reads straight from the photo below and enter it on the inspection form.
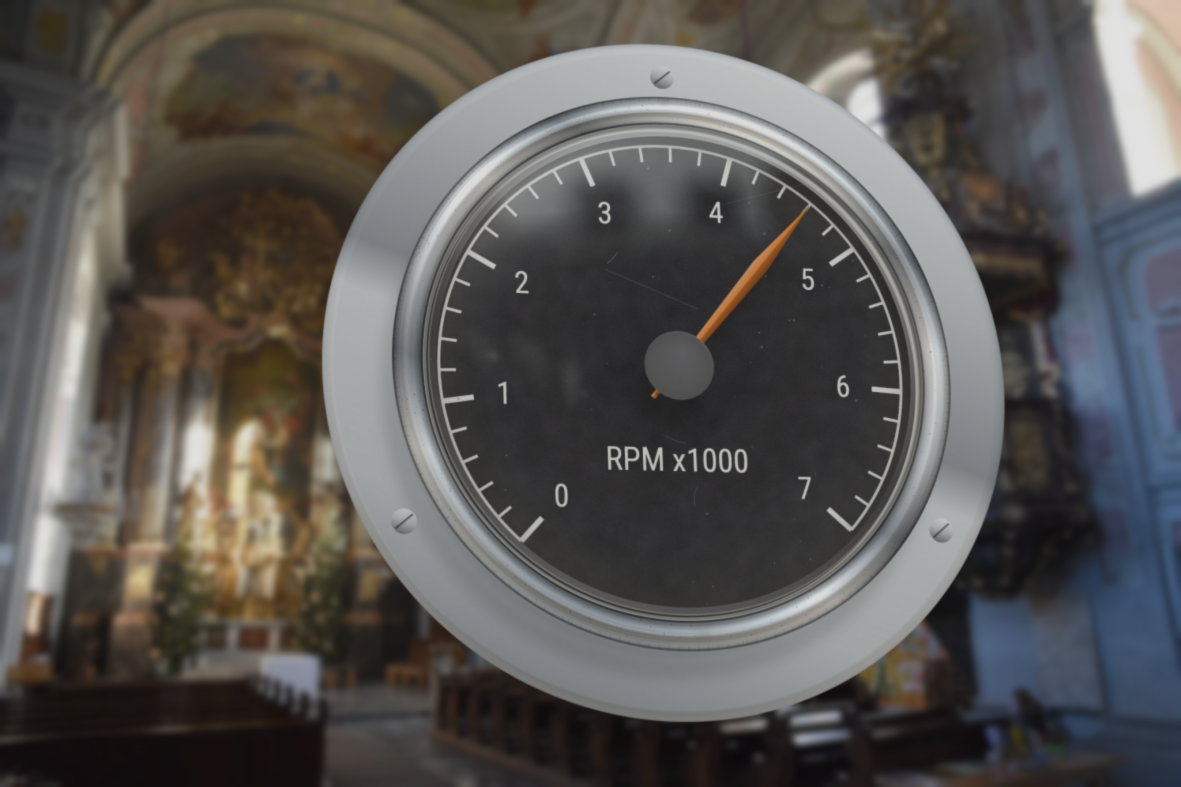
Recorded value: 4600 rpm
